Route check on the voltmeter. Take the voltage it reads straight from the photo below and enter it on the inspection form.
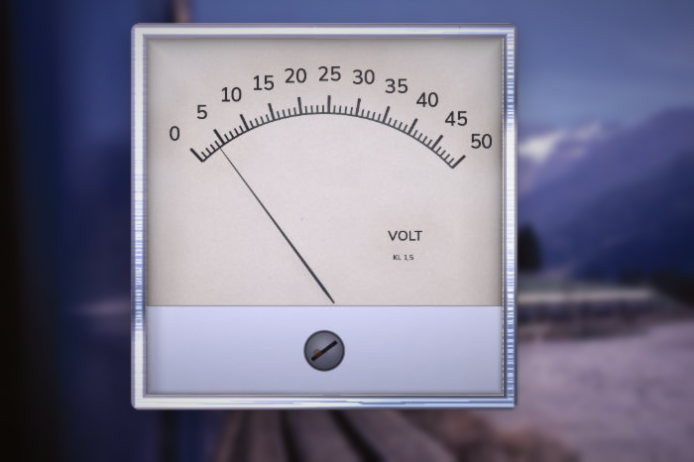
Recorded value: 4 V
